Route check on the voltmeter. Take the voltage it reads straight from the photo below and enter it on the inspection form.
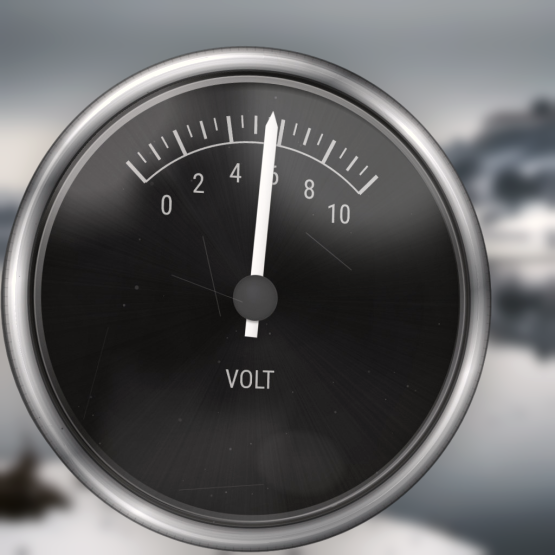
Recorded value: 5.5 V
